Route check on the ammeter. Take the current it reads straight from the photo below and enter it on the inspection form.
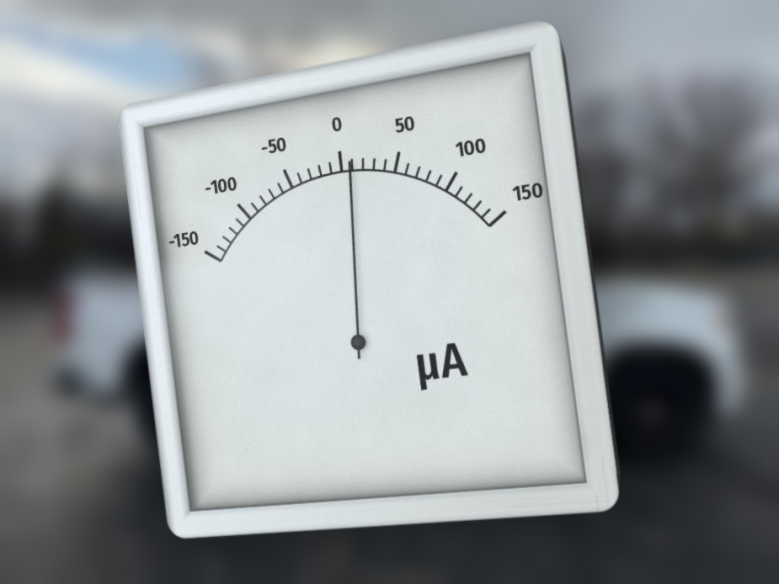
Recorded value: 10 µA
